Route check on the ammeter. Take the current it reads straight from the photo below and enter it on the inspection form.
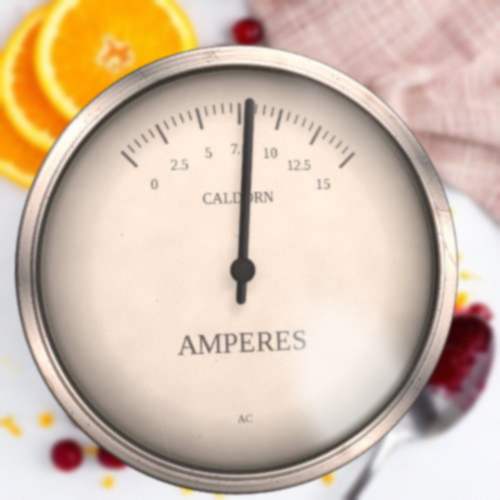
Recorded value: 8 A
